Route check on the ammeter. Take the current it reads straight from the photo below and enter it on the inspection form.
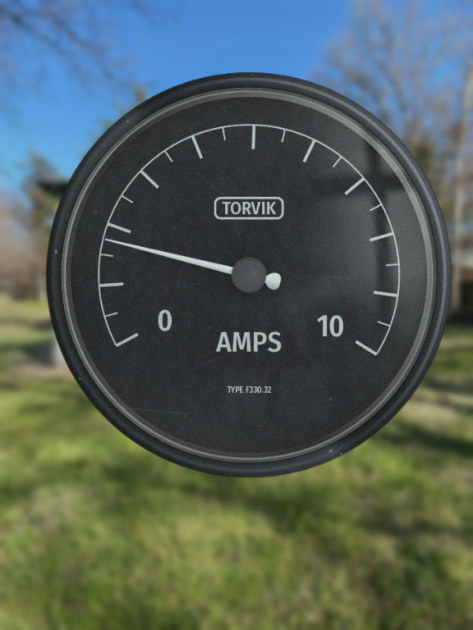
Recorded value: 1.75 A
